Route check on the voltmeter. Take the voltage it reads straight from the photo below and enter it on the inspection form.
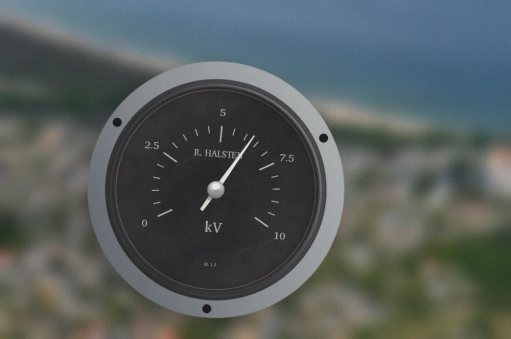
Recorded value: 6.25 kV
